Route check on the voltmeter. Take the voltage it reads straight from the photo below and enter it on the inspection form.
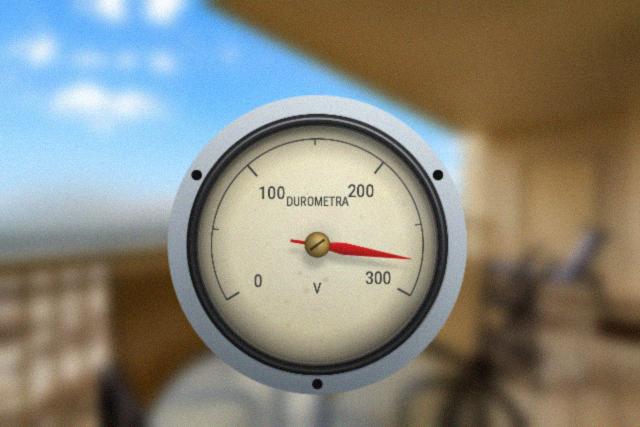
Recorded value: 275 V
